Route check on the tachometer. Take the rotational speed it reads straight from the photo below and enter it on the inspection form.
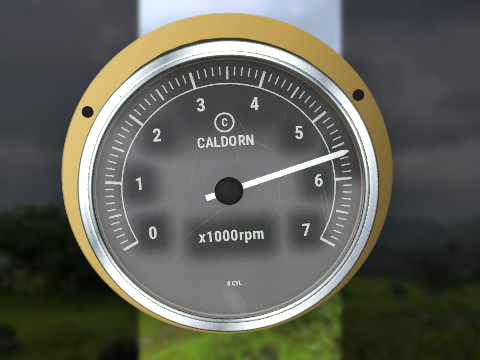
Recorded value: 5600 rpm
